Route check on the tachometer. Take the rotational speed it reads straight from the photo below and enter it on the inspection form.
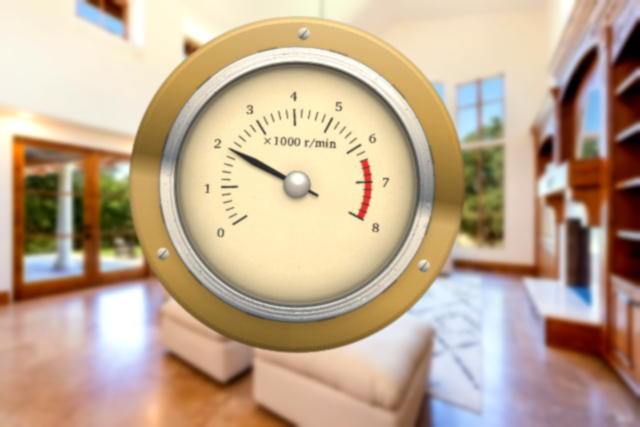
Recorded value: 2000 rpm
